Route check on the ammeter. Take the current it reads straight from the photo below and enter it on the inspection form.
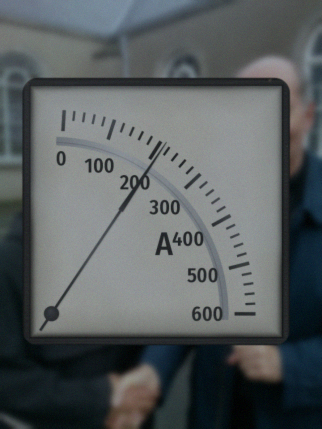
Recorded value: 210 A
